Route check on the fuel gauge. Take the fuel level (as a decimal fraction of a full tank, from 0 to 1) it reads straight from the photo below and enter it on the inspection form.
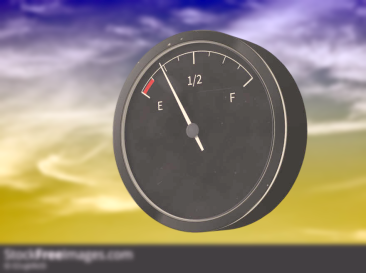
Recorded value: 0.25
